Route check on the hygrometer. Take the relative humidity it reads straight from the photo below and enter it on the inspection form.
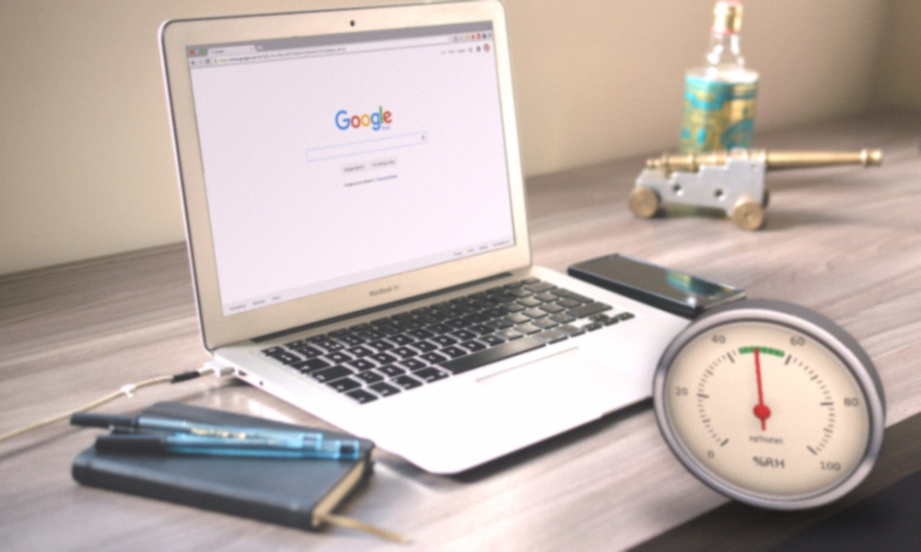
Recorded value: 50 %
